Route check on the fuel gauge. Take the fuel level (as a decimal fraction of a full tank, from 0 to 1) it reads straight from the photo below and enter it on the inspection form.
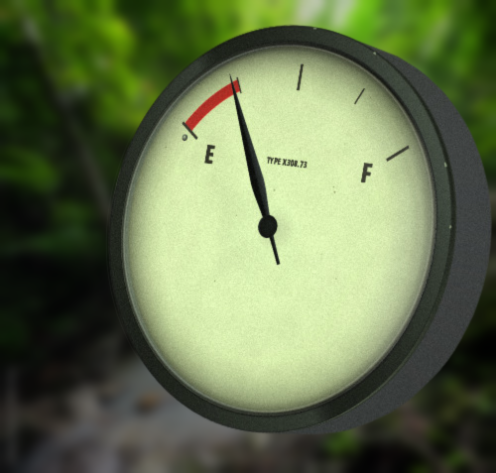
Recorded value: 0.25
